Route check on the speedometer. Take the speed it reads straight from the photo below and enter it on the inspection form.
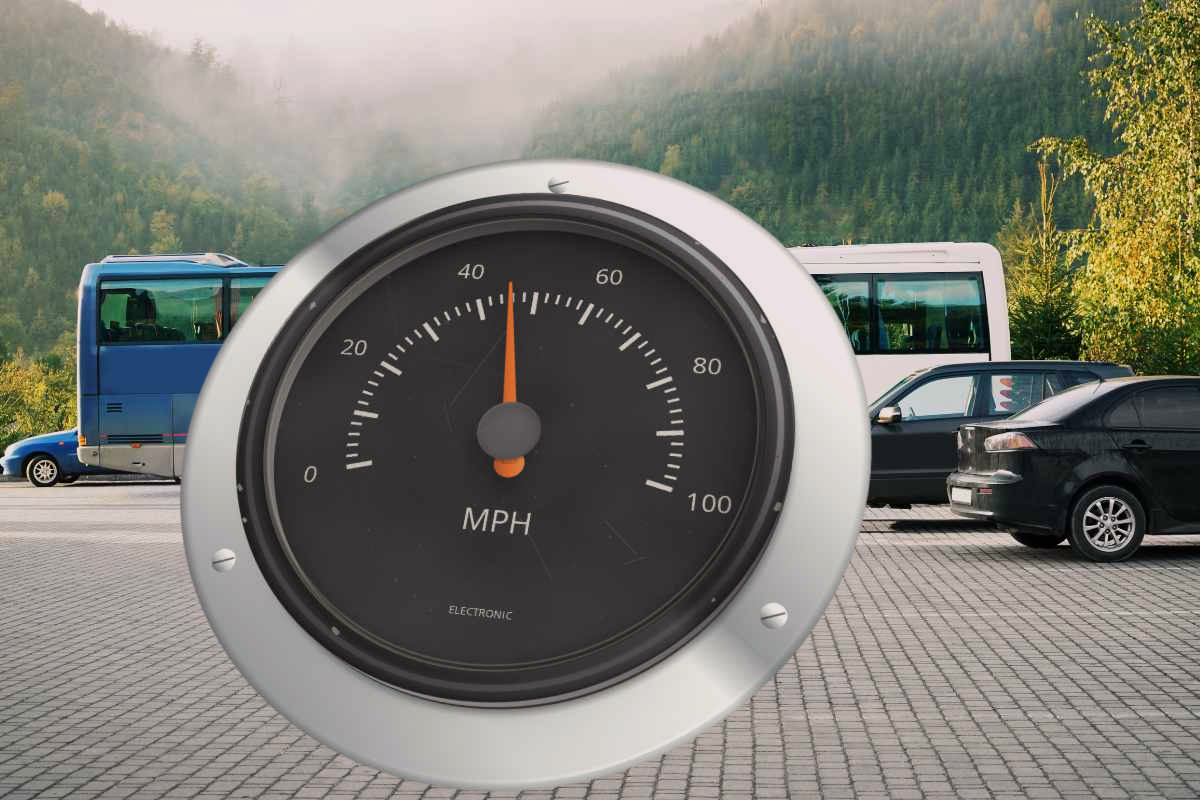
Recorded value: 46 mph
